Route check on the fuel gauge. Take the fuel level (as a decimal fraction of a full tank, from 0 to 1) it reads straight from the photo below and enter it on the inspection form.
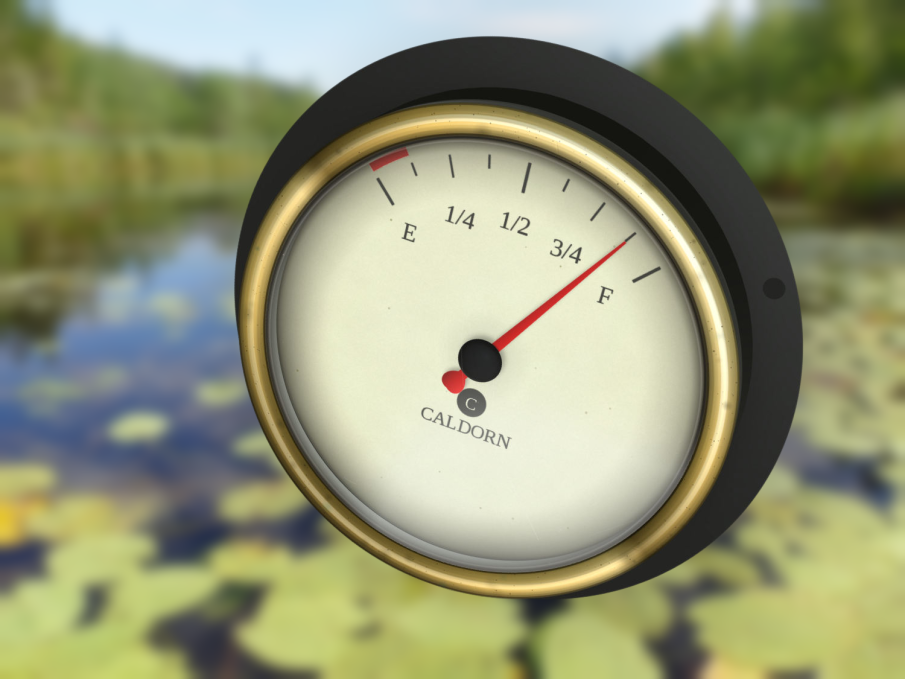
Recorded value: 0.875
